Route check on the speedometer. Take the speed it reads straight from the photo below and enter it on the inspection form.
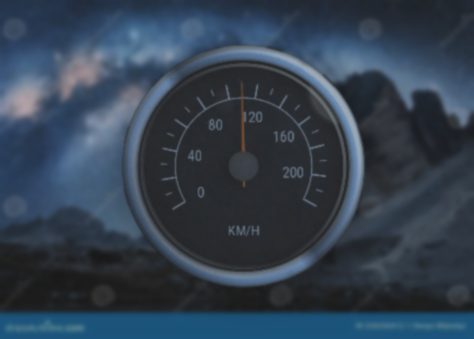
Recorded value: 110 km/h
